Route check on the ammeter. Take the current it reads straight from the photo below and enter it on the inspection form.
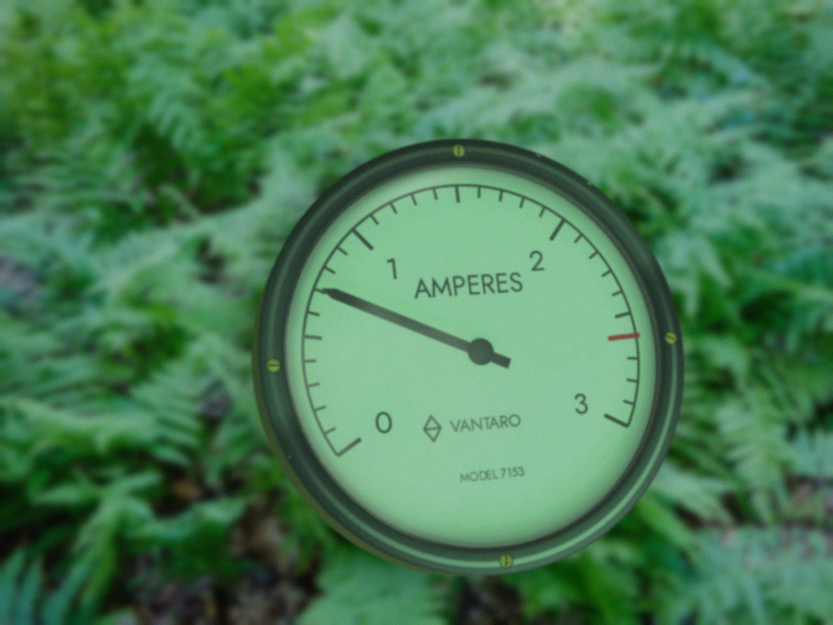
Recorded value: 0.7 A
